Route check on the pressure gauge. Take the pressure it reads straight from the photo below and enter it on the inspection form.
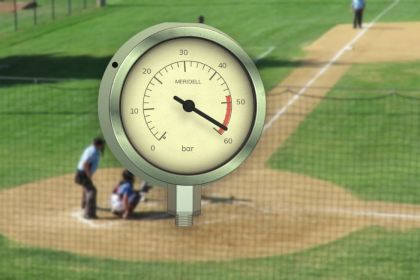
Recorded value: 58 bar
